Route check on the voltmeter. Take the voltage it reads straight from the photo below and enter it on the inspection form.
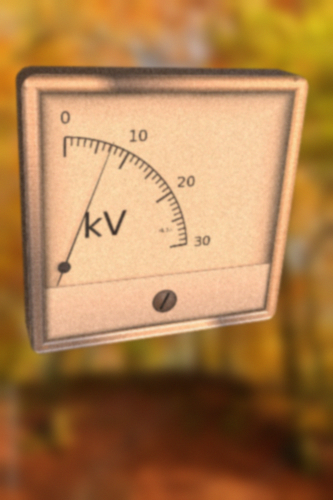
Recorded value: 7 kV
